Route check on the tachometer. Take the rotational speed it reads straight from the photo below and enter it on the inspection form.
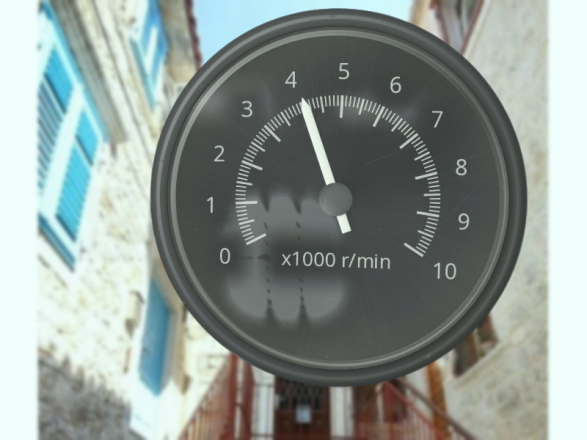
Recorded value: 4100 rpm
